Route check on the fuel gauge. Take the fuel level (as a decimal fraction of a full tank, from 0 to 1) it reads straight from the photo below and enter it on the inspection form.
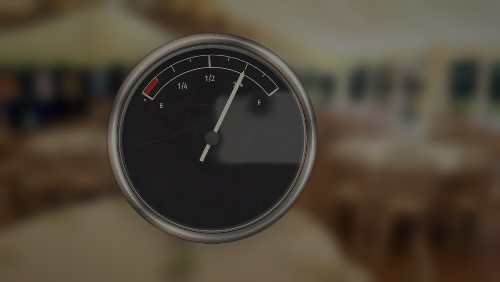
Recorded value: 0.75
